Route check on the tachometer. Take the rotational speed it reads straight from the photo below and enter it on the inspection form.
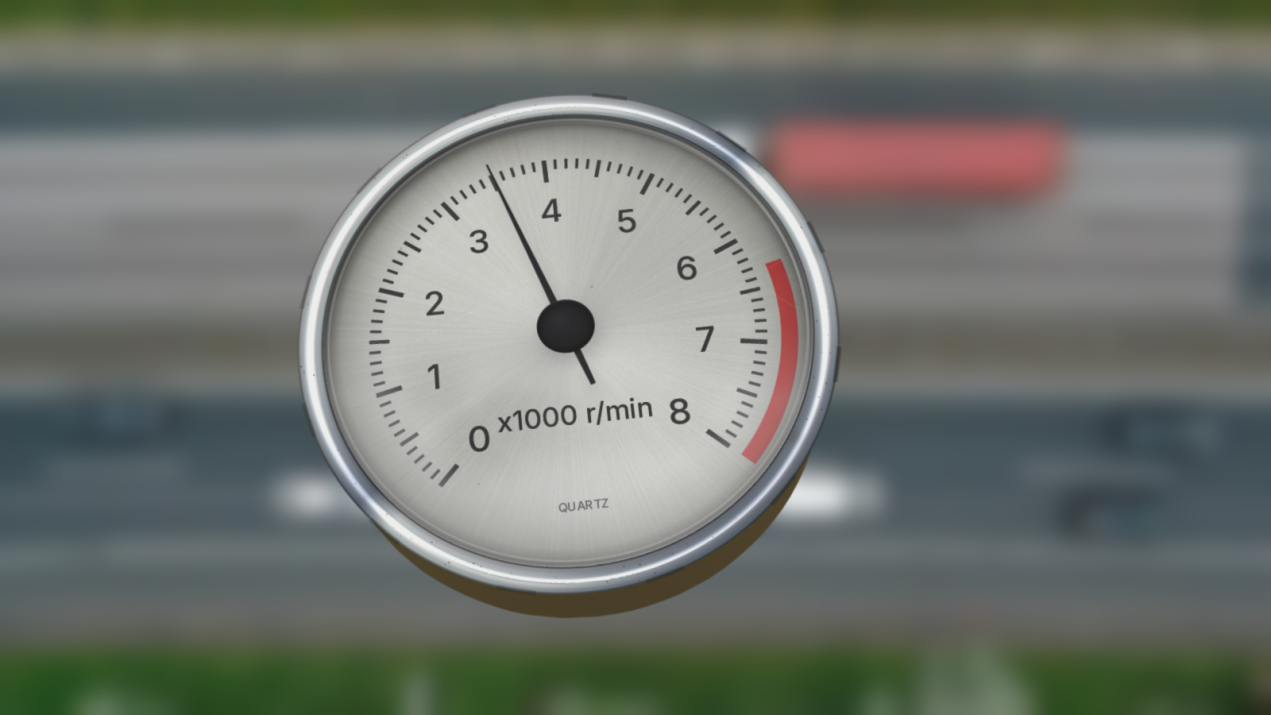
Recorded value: 3500 rpm
